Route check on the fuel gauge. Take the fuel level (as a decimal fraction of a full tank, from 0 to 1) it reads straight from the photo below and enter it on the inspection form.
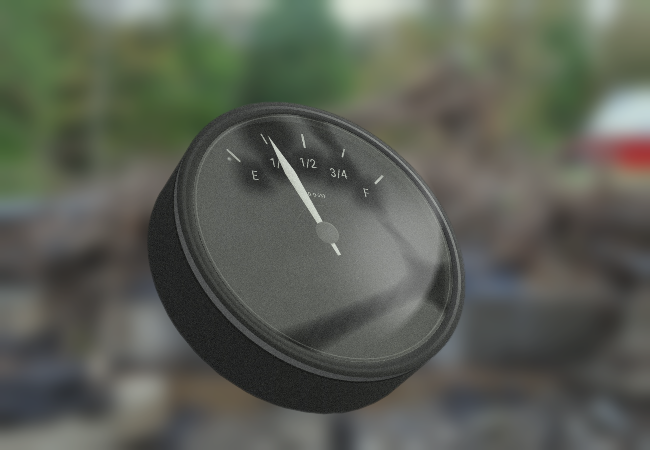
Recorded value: 0.25
